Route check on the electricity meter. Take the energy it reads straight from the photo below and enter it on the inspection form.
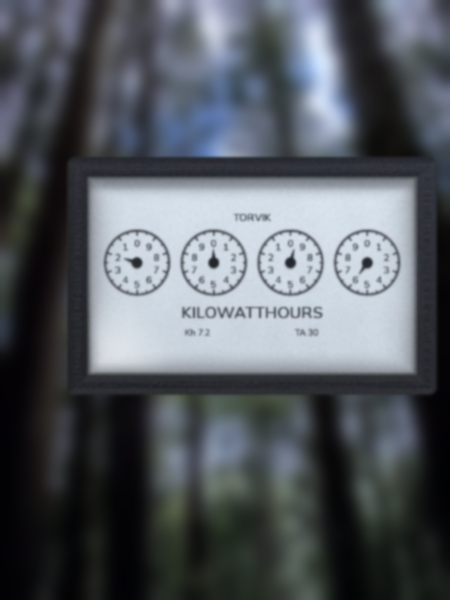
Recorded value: 1996 kWh
